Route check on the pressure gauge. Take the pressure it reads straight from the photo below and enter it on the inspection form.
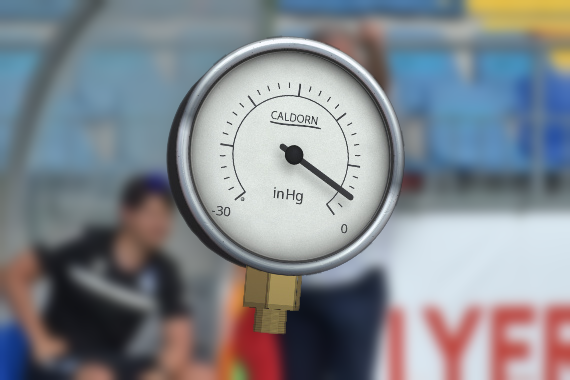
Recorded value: -2 inHg
